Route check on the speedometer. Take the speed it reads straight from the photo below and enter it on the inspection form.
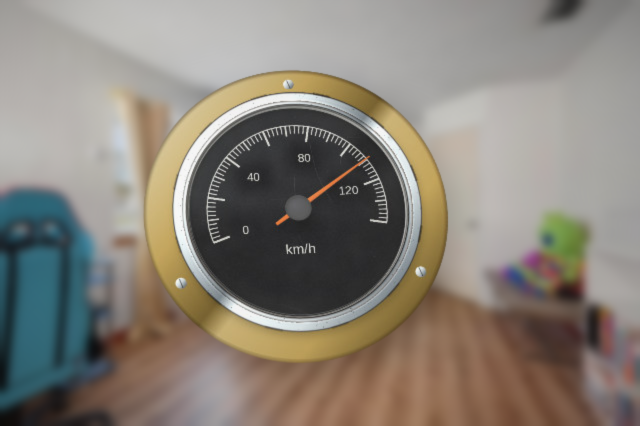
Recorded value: 110 km/h
